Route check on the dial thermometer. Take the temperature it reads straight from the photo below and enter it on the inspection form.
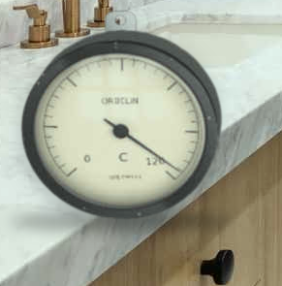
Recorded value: 116 °C
